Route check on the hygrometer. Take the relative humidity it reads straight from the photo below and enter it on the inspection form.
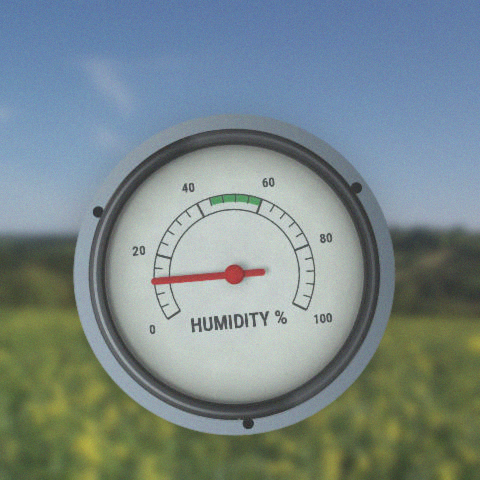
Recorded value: 12 %
